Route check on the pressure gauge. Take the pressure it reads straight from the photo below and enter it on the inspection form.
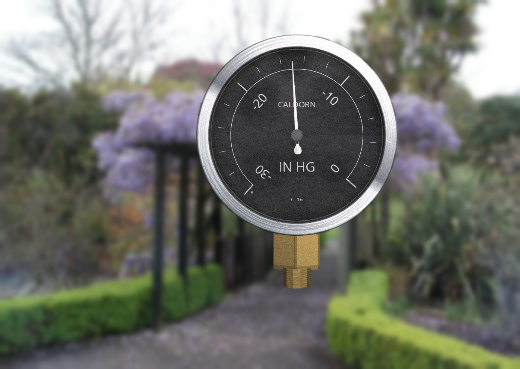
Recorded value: -15 inHg
